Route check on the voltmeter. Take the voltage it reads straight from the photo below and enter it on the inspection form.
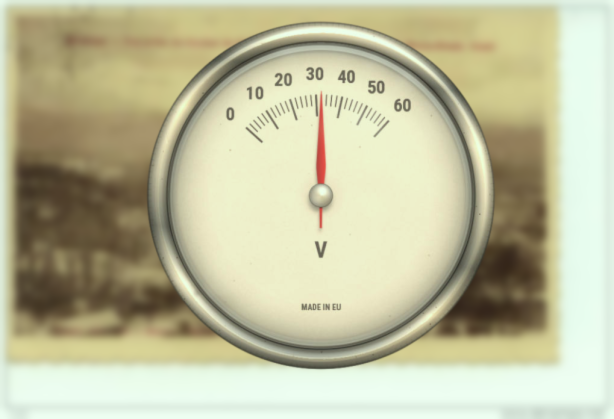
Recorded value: 32 V
